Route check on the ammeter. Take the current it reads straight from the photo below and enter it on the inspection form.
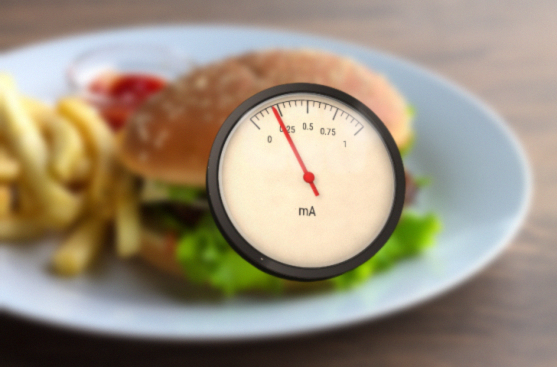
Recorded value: 0.2 mA
